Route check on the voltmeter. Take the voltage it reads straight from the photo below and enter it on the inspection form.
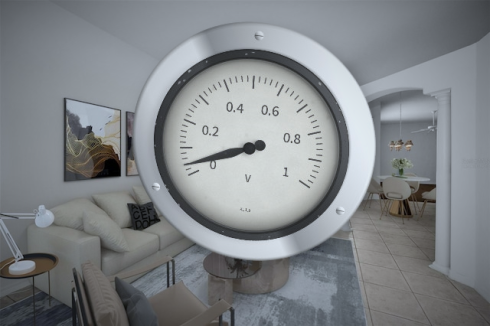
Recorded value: 0.04 V
